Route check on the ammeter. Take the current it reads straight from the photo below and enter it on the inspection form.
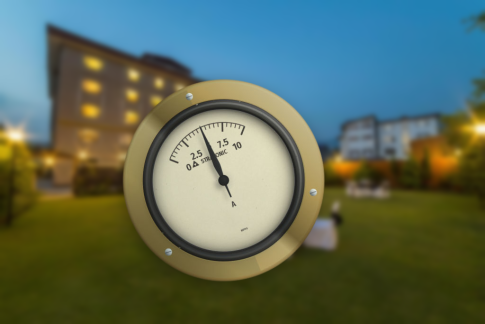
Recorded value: 5 A
